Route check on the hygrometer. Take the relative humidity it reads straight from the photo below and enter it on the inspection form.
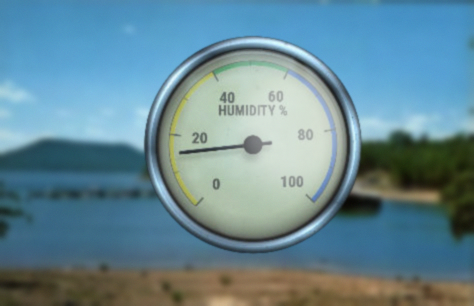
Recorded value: 15 %
